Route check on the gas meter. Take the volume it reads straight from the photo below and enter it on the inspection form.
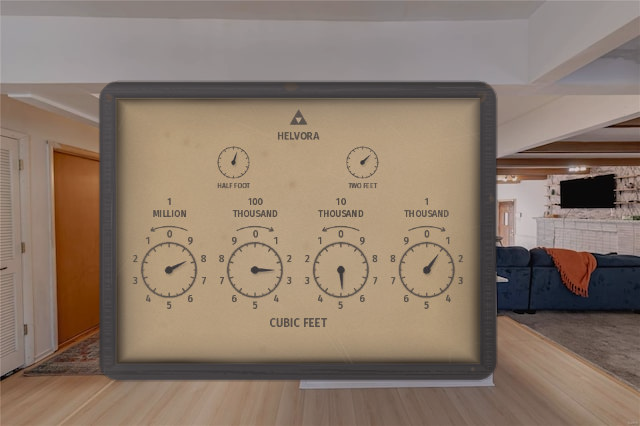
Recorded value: 825100 ft³
